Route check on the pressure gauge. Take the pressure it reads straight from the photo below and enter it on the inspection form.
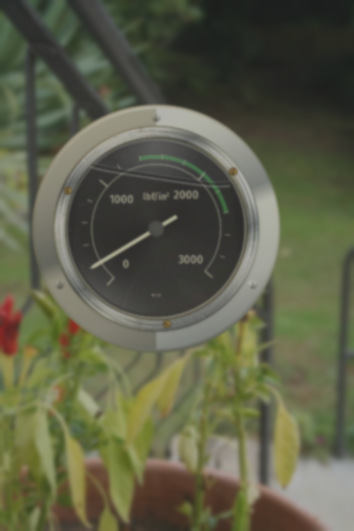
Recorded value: 200 psi
